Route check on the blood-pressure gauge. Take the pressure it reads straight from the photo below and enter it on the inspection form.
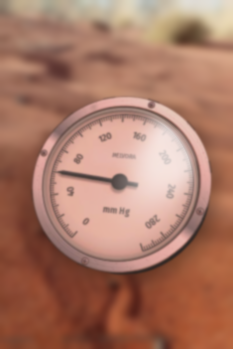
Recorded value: 60 mmHg
